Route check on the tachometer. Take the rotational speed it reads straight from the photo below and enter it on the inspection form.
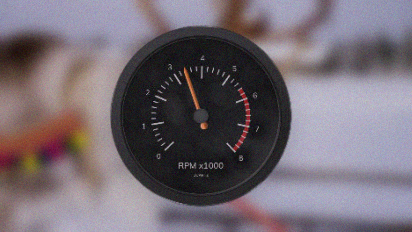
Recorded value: 3400 rpm
